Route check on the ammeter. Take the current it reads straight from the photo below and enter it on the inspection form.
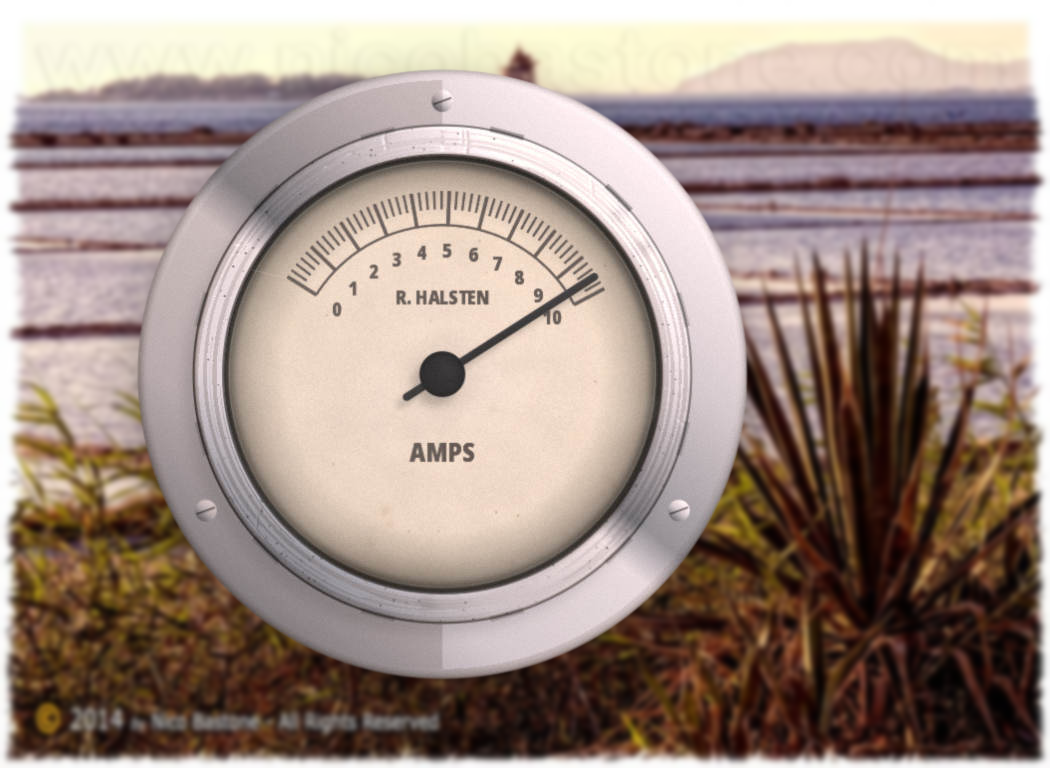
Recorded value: 9.6 A
